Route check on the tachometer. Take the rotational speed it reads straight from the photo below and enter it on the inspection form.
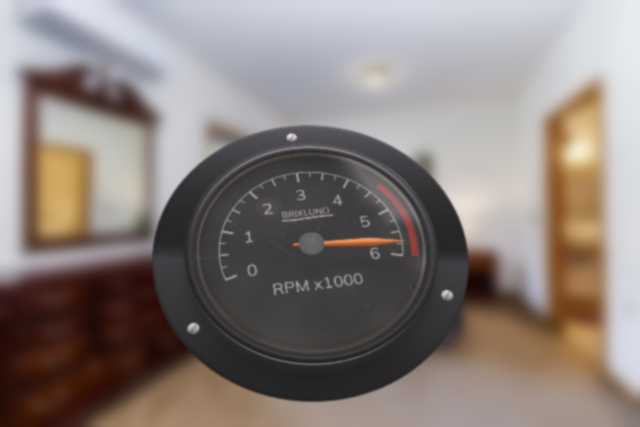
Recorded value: 5750 rpm
